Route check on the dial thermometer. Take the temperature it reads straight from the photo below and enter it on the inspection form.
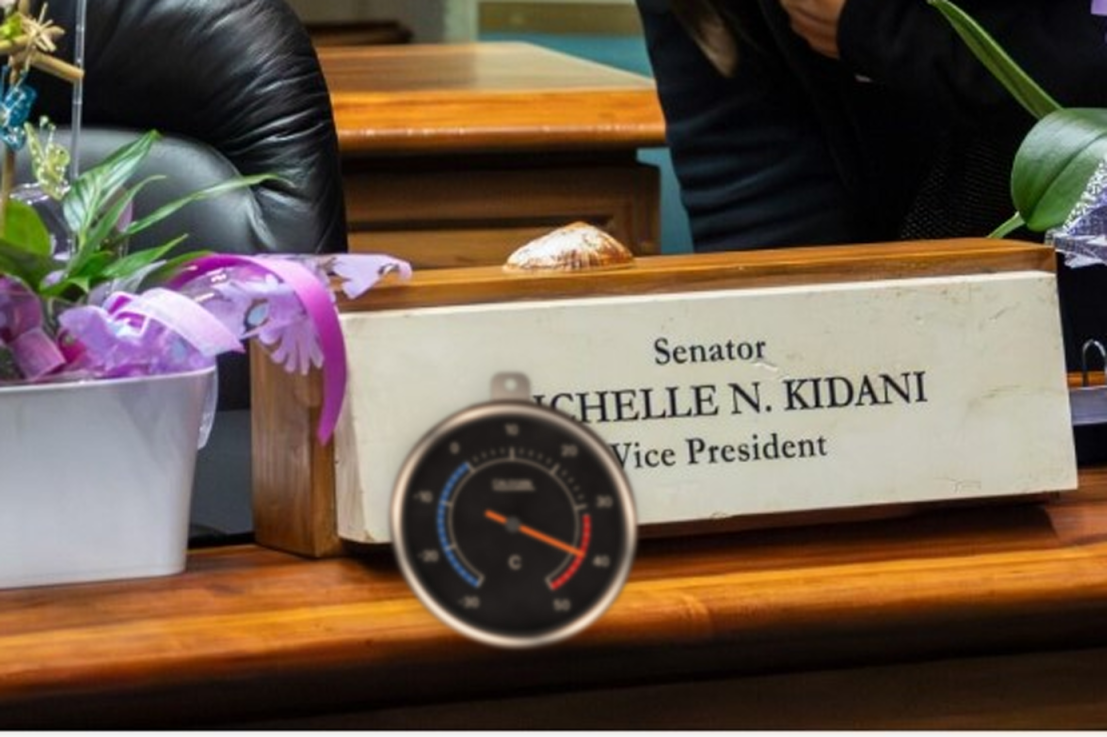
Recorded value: 40 °C
